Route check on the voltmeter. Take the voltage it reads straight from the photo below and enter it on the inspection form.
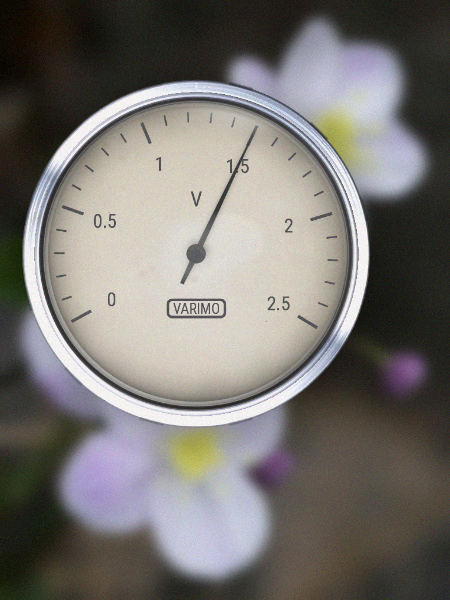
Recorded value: 1.5 V
